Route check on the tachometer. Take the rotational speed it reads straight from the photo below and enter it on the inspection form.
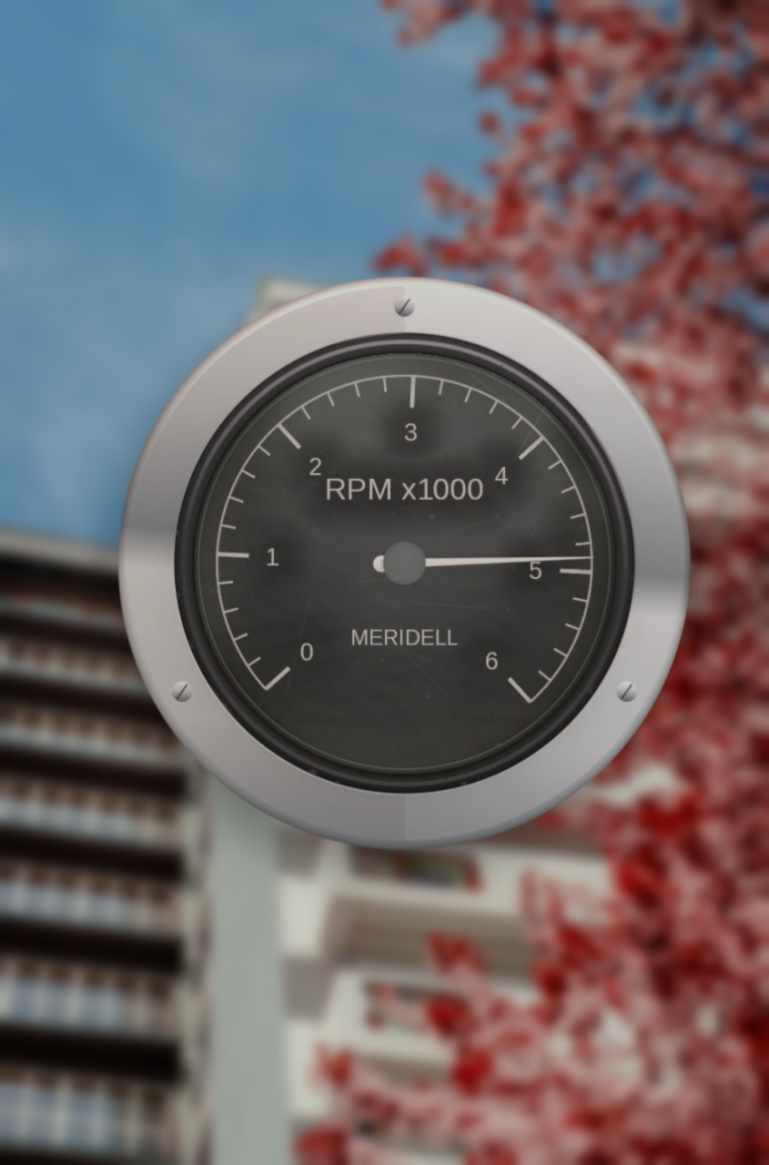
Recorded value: 4900 rpm
